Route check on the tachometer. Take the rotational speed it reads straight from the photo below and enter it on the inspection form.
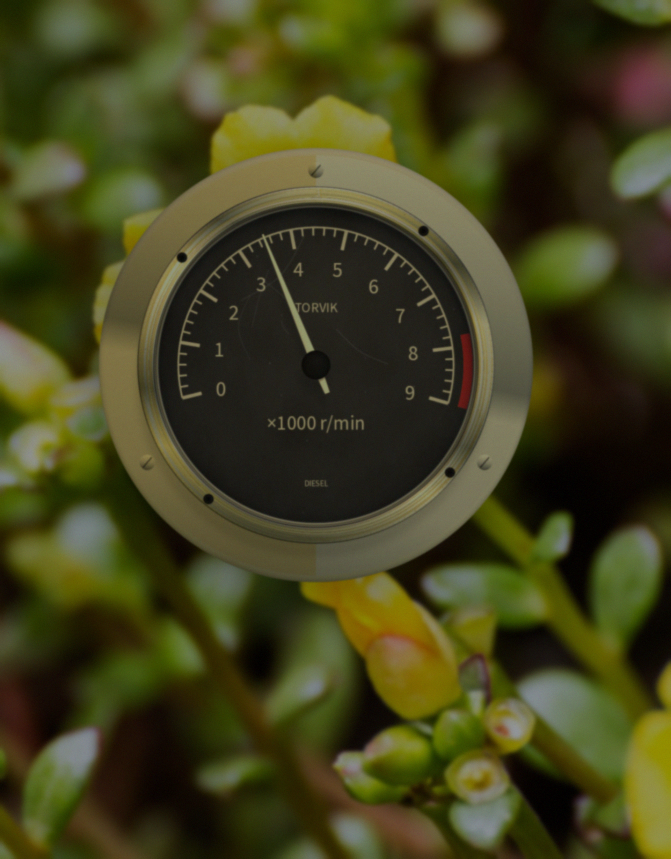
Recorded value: 3500 rpm
